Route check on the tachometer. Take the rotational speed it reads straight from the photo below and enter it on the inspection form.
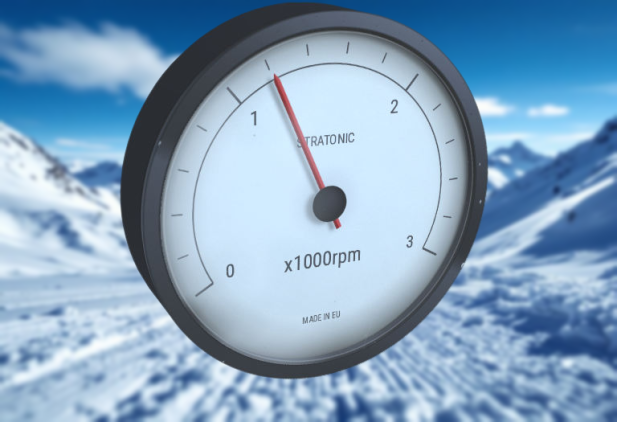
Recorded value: 1200 rpm
